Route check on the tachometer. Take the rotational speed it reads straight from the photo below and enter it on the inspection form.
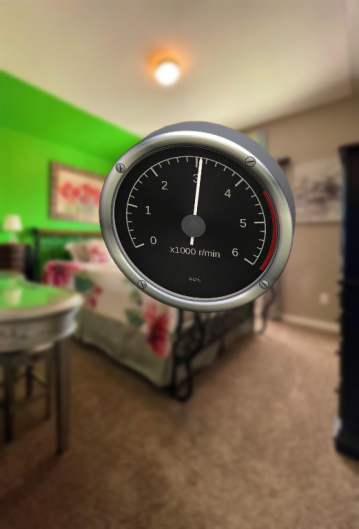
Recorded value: 3100 rpm
